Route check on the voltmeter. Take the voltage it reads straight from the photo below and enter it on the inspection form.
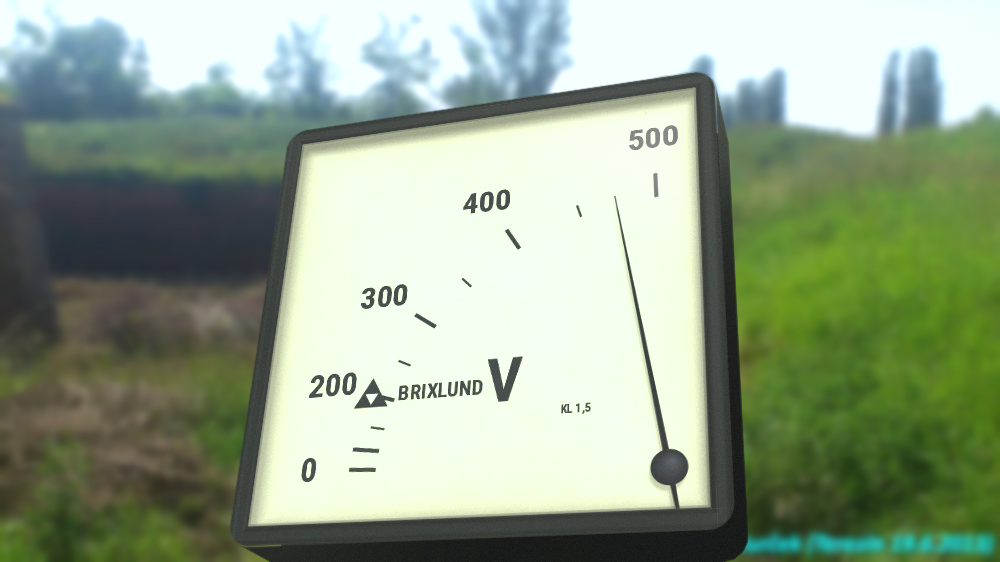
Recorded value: 475 V
